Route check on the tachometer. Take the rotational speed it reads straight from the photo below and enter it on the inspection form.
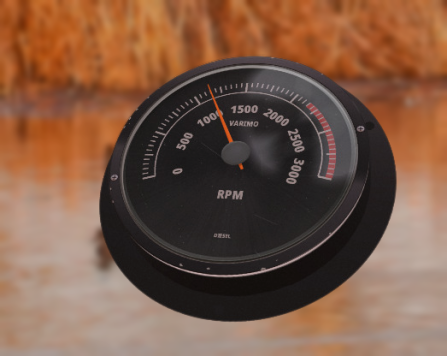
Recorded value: 1150 rpm
